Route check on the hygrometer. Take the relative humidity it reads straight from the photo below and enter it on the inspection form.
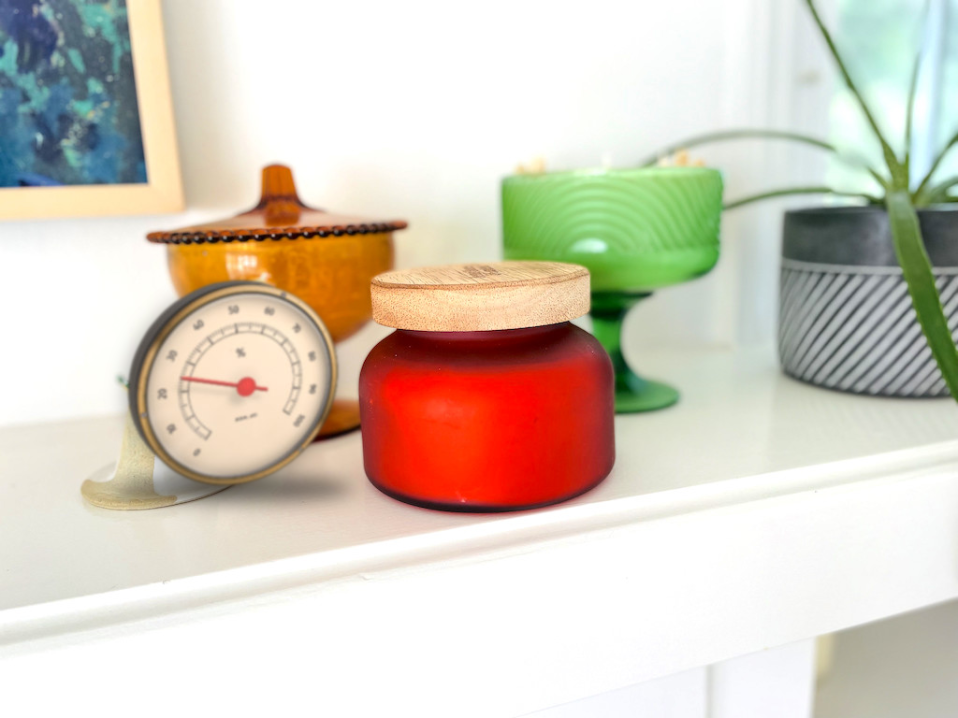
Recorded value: 25 %
